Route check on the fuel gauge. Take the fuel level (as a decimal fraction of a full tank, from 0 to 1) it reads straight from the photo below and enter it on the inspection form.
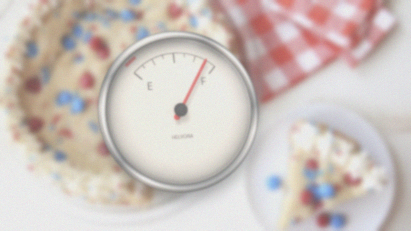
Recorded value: 0.875
